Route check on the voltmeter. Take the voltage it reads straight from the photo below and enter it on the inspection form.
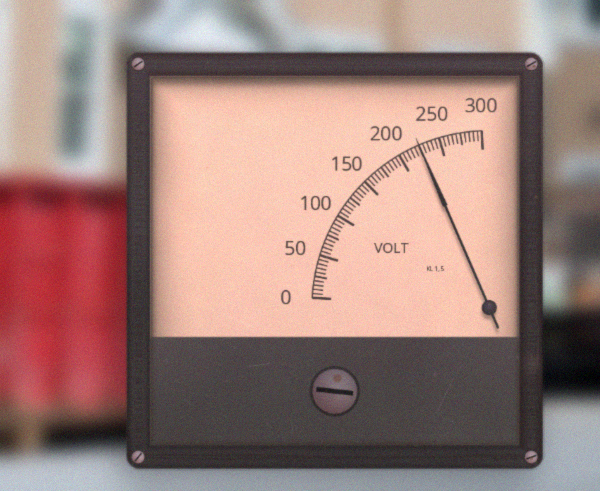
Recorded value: 225 V
